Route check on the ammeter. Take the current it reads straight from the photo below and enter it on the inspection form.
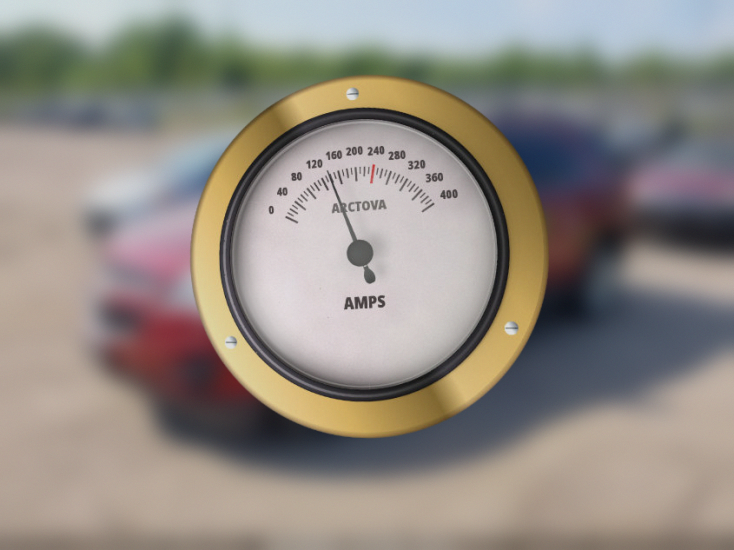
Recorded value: 140 A
